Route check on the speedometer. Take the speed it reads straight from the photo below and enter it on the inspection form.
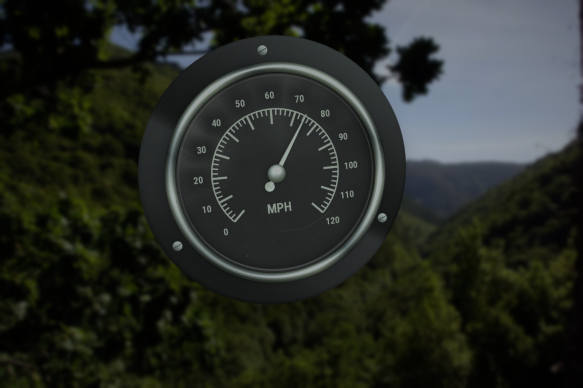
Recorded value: 74 mph
